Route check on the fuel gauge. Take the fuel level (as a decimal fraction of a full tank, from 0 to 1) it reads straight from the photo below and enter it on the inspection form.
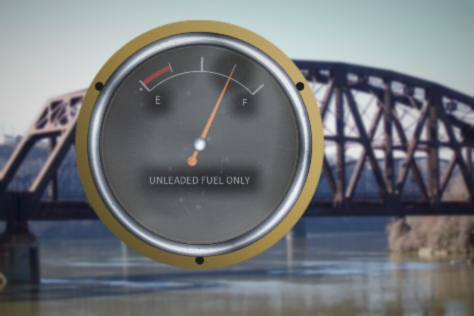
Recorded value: 0.75
